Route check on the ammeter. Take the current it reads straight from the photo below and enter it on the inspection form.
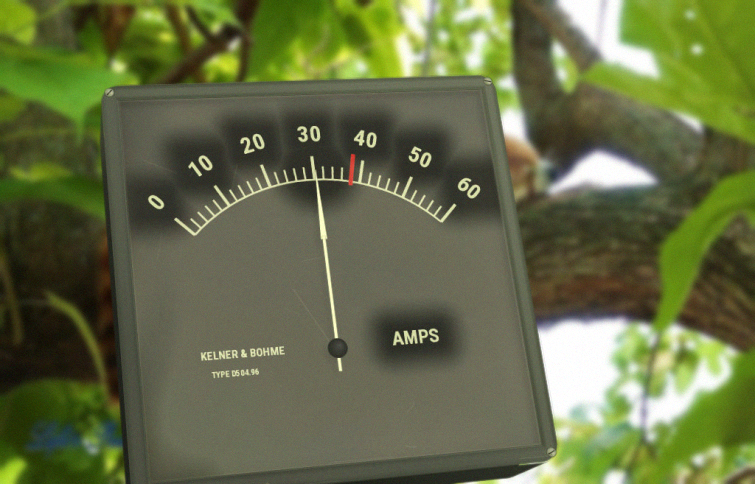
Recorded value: 30 A
